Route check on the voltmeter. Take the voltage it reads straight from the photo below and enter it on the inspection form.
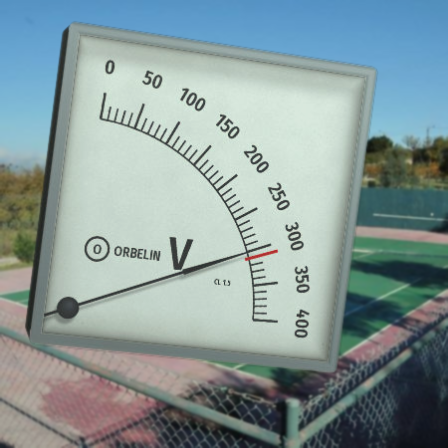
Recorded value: 300 V
